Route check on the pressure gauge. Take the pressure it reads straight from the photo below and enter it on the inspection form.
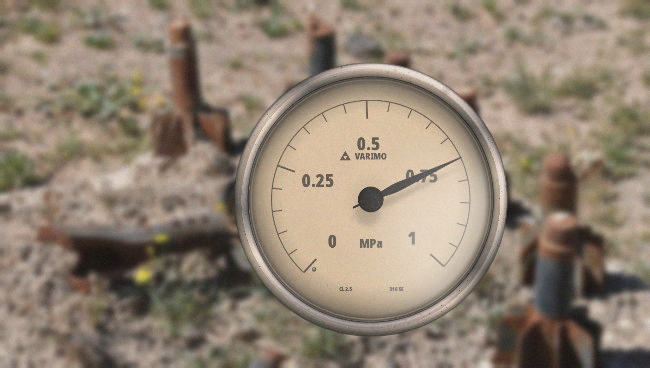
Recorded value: 0.75 MPa
